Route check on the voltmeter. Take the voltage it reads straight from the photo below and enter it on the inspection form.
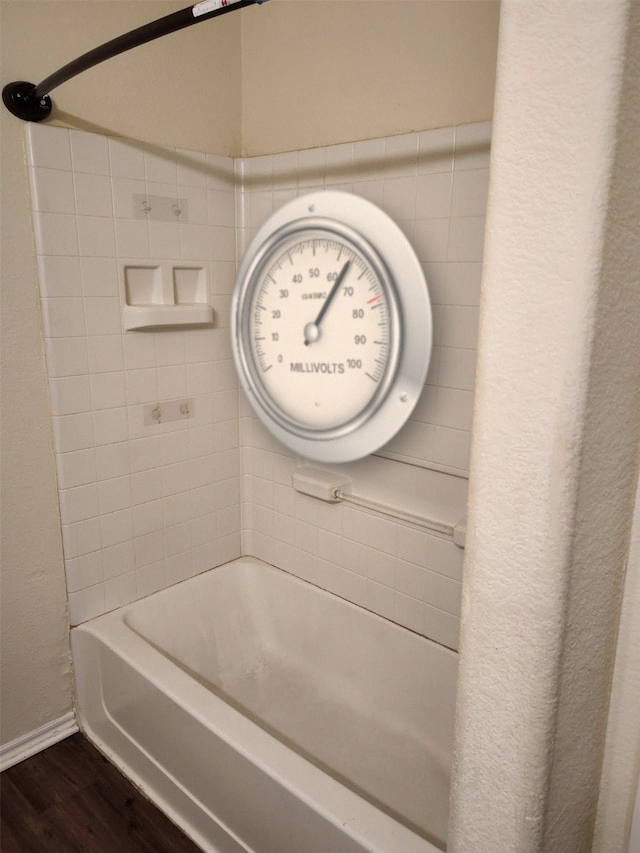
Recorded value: 65 mV
